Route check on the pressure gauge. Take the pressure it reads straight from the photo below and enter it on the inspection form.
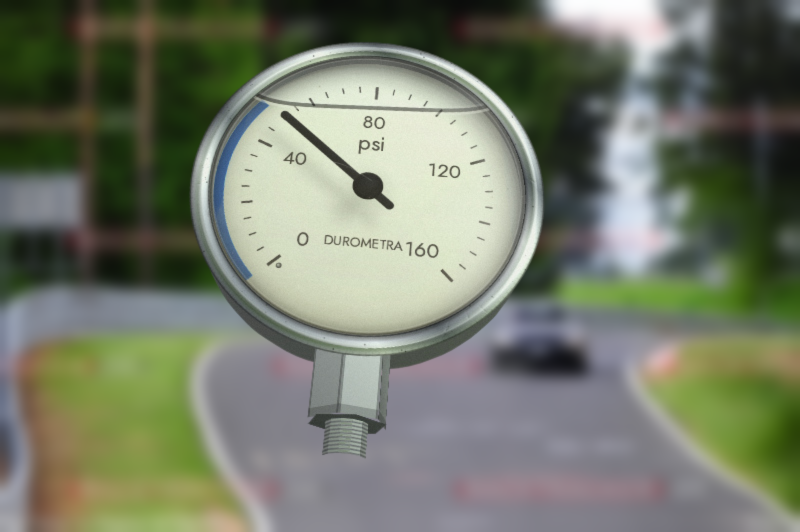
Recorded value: 50 psi
